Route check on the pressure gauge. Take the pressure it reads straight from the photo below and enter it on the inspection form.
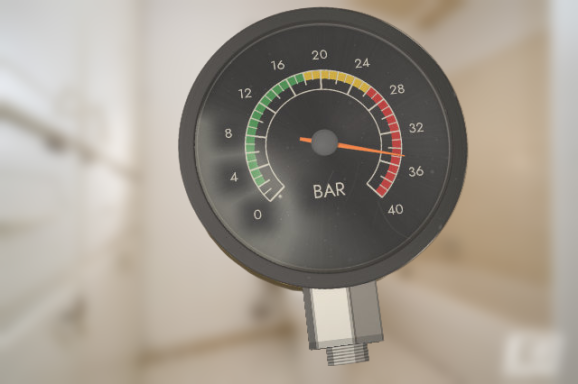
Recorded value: 35 bar
